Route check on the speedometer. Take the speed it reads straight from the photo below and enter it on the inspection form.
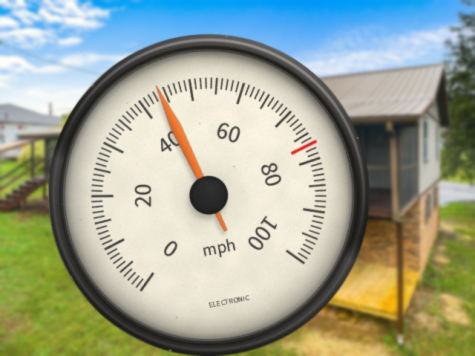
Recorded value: 44 mph
